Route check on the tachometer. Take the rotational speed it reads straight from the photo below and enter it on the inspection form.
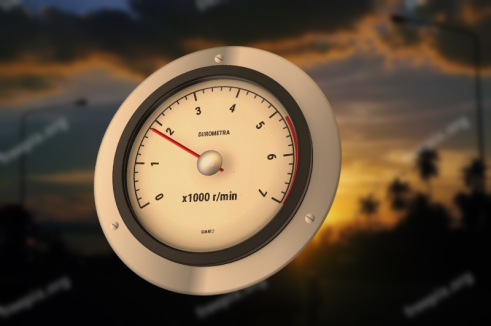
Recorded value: 1800 rpm
